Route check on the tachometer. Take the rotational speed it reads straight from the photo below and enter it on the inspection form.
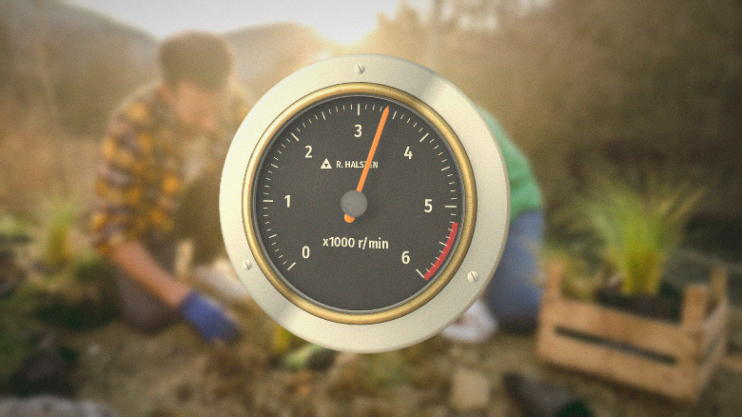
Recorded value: 3400 rpm
